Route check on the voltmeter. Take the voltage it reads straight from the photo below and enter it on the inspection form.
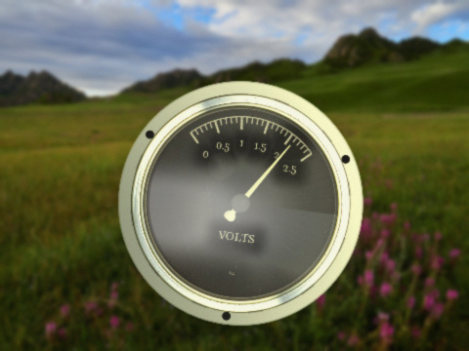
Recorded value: 2.1 V
